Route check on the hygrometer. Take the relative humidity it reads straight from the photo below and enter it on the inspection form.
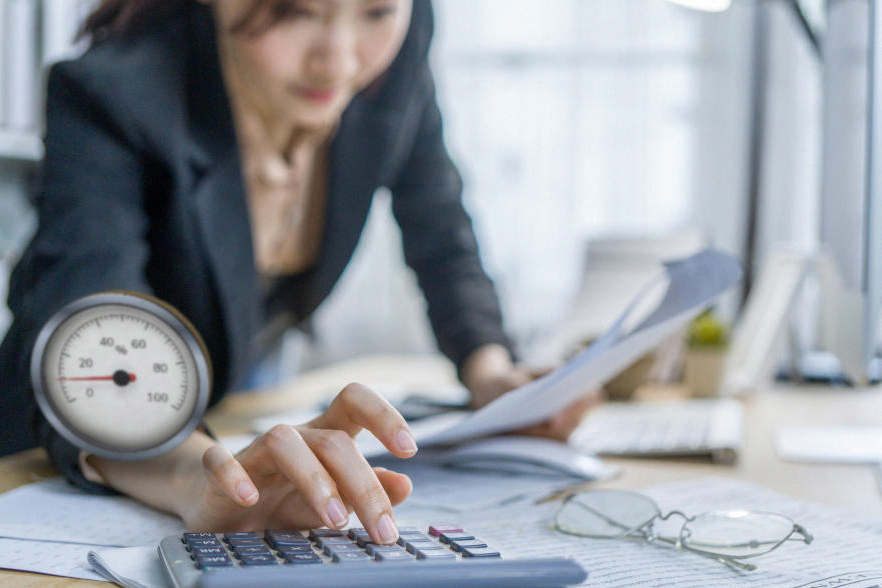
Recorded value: 10 %
